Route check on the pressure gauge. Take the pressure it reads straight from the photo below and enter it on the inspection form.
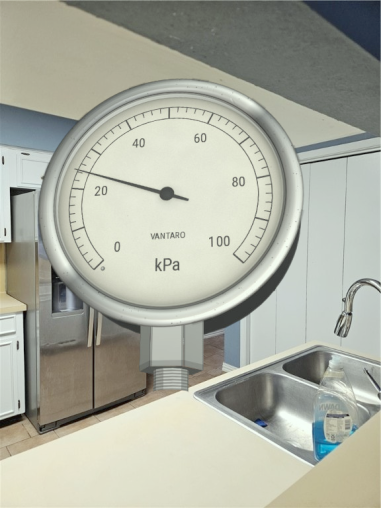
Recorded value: 24 kPa
